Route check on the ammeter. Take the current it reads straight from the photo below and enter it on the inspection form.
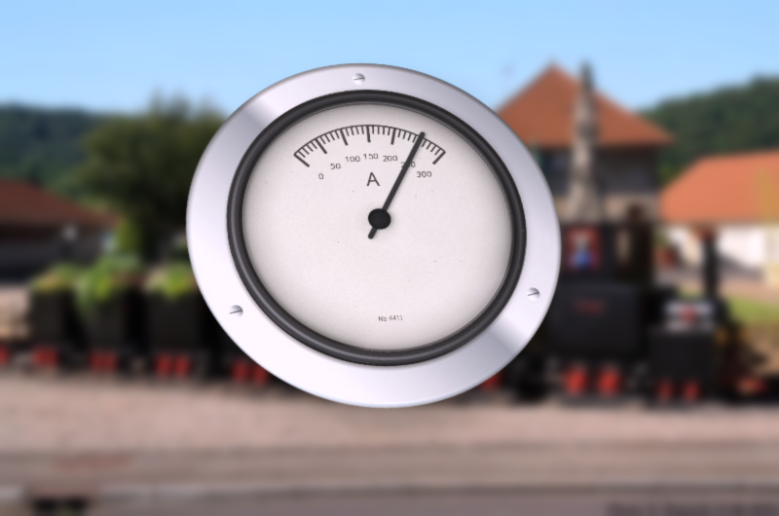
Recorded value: 250 A
